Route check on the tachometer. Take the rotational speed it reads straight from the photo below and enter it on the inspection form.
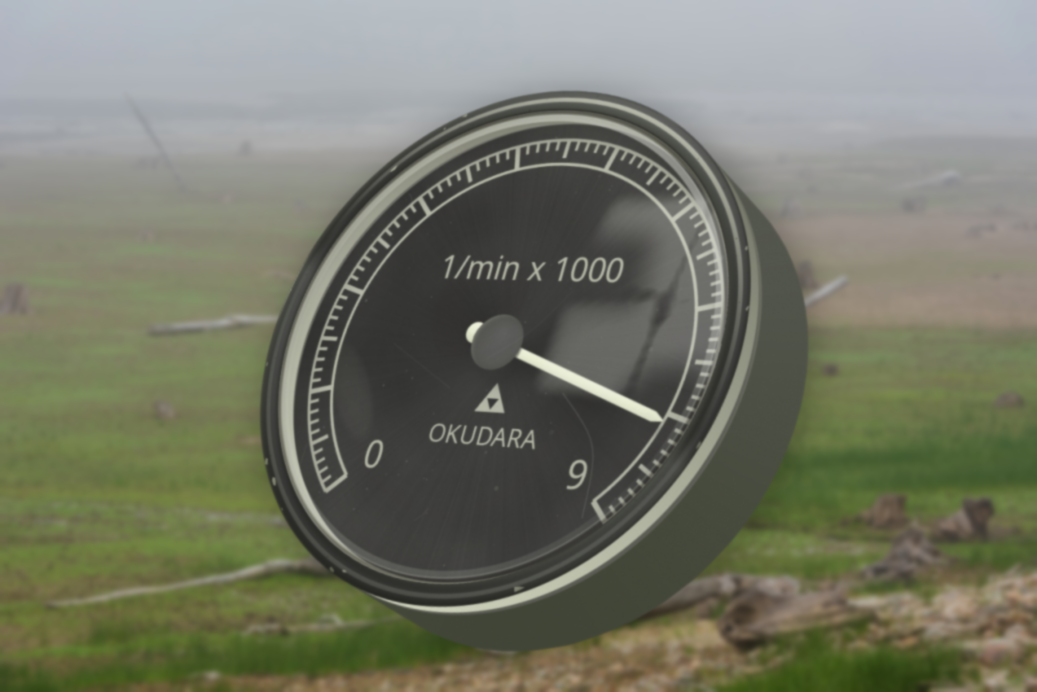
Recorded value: 8100 rpm
